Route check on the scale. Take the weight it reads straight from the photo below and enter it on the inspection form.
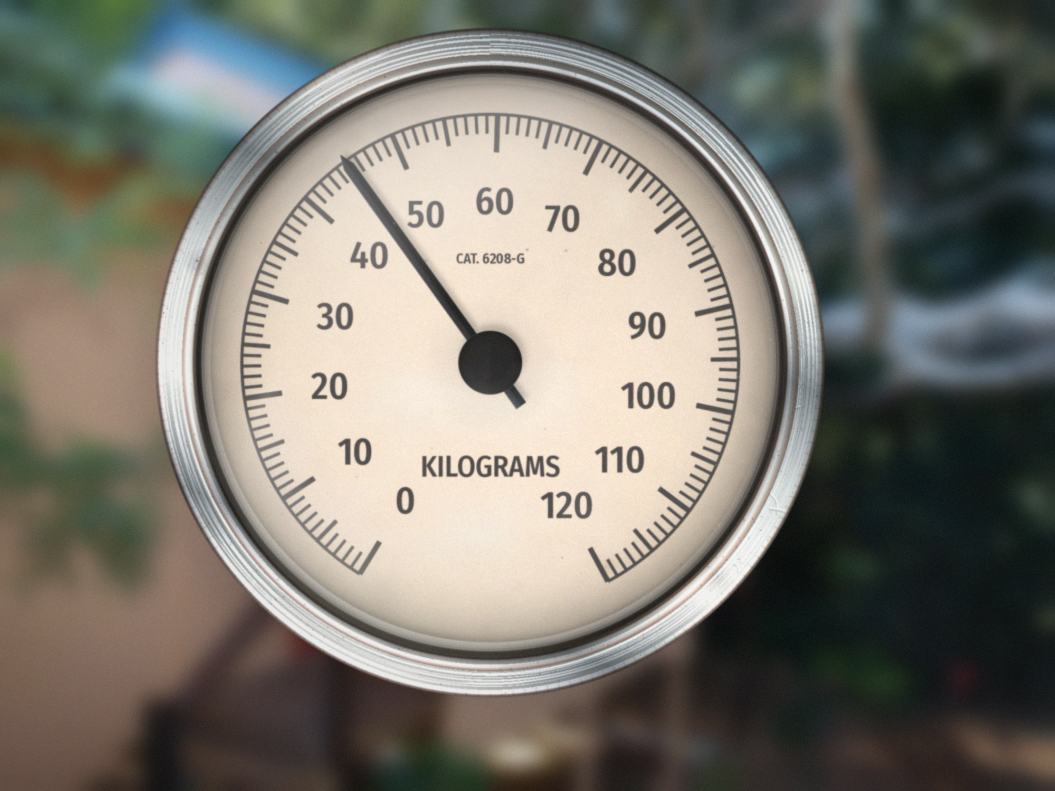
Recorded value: 45 kg
